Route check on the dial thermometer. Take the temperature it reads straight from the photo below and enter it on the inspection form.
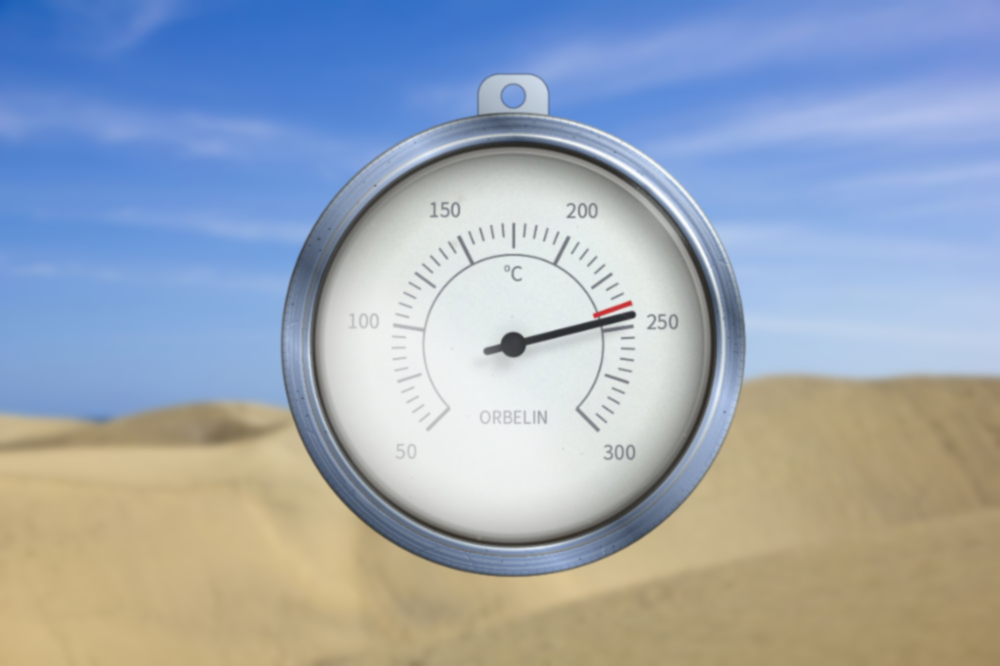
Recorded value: 245 °C
